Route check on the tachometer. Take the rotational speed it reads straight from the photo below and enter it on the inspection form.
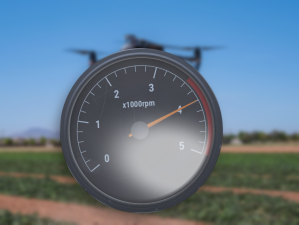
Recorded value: 4000 rpm
